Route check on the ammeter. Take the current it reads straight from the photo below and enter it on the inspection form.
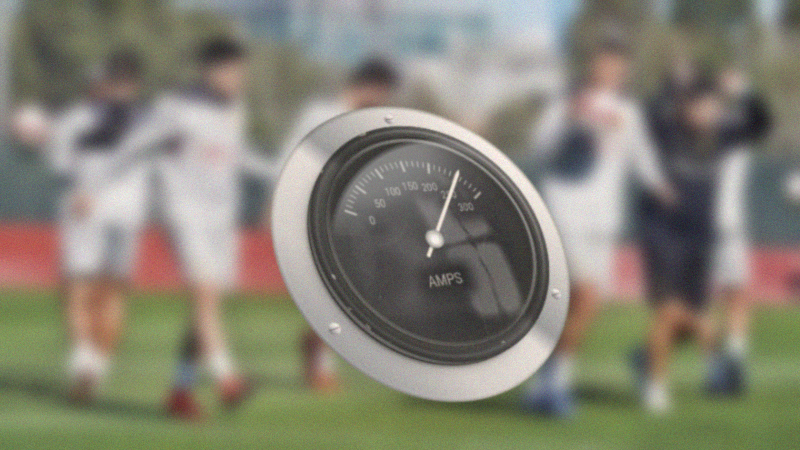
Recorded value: 250 A
